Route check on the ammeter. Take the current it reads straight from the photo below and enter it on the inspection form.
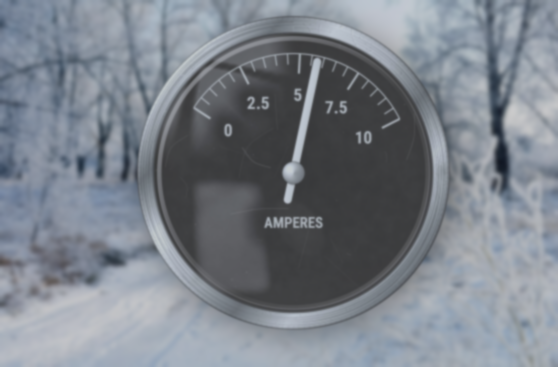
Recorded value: 5.75 A
